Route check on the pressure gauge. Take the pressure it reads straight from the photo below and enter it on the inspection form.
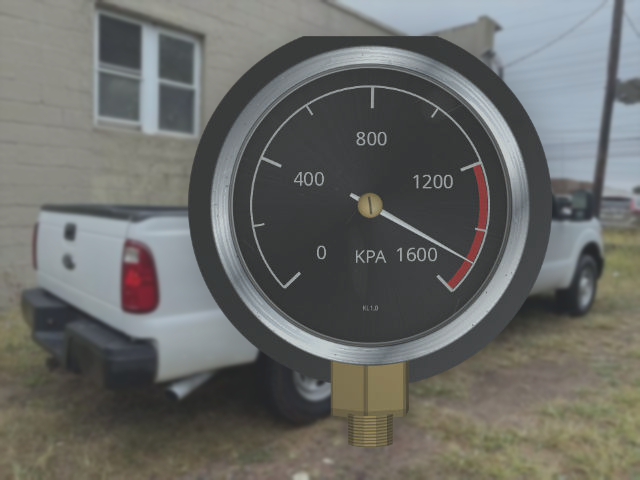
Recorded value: 1500 kPa
